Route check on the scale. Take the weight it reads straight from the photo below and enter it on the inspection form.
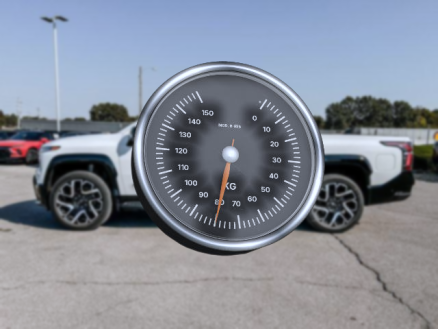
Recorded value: 80 kg
